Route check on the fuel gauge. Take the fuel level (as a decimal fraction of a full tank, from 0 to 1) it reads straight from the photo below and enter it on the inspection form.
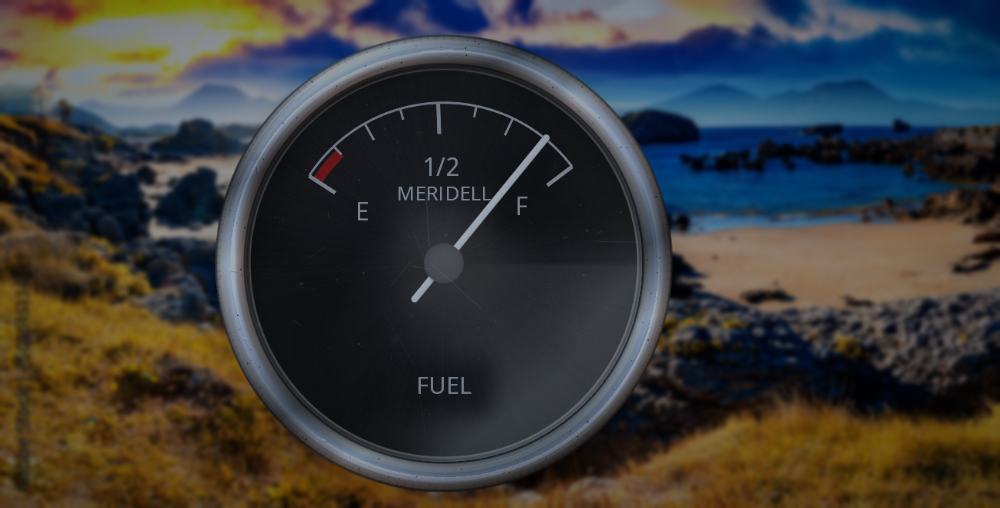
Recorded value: 0.875
